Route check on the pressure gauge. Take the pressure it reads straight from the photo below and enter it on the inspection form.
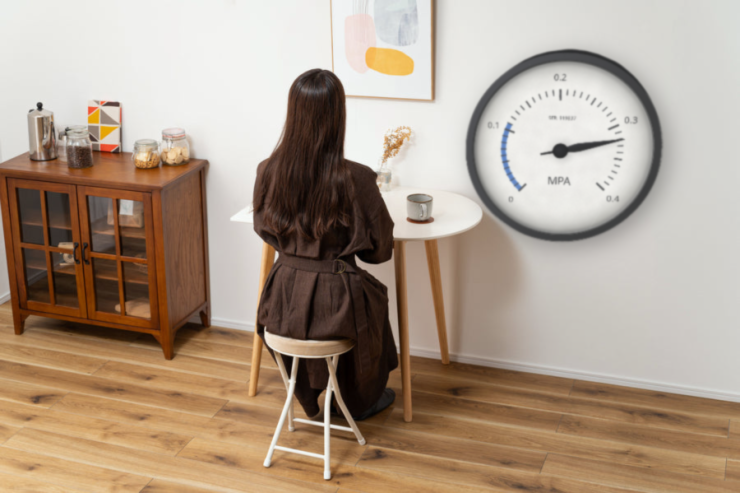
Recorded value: 0.32 MPa
